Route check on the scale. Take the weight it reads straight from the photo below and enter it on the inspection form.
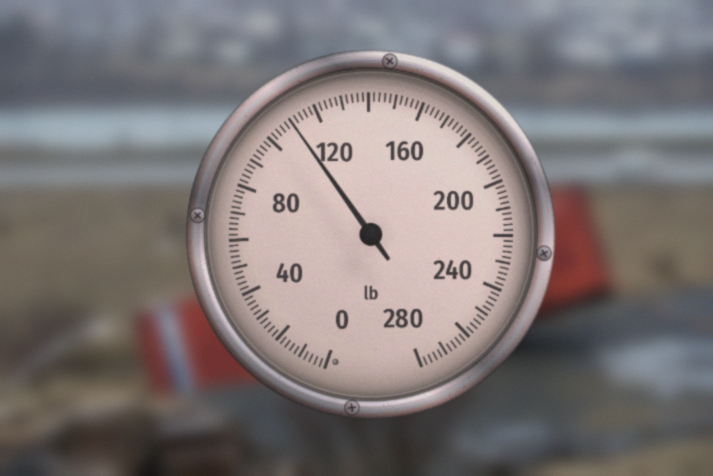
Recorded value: 110 lb
